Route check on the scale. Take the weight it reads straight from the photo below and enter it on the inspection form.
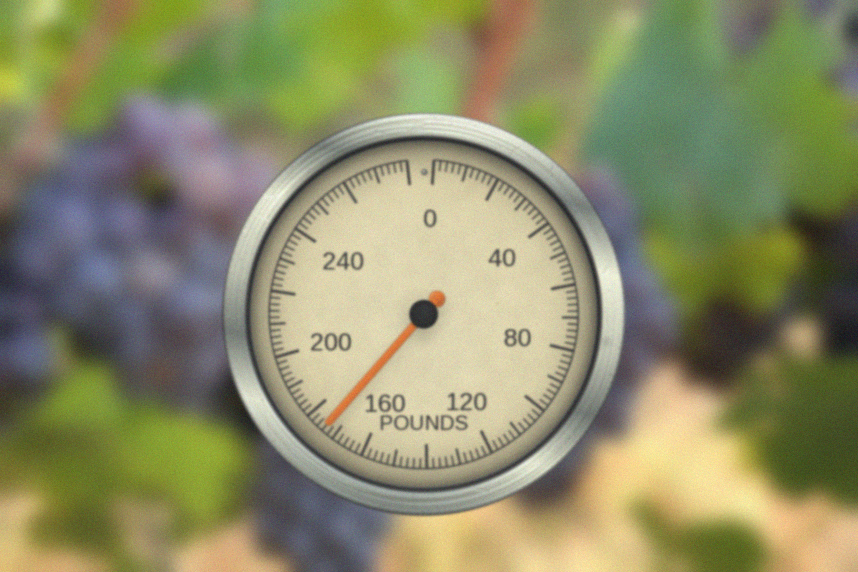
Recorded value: 174 lb
